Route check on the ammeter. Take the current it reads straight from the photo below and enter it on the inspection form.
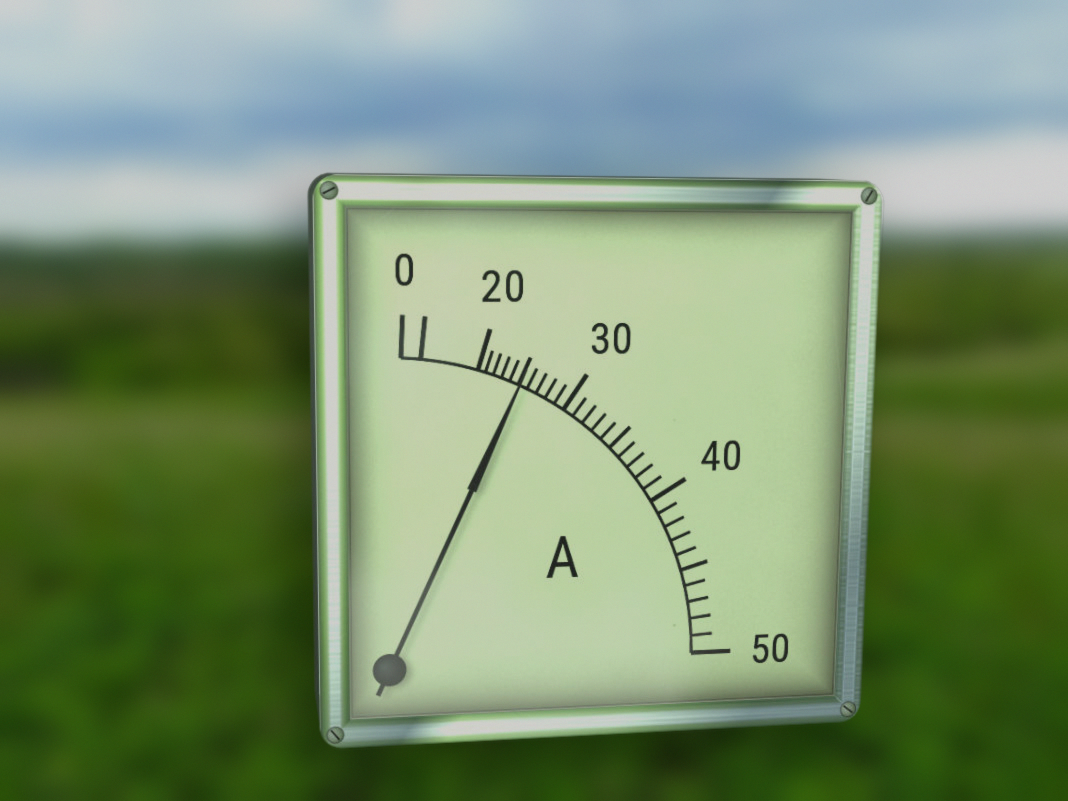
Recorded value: 25 A
